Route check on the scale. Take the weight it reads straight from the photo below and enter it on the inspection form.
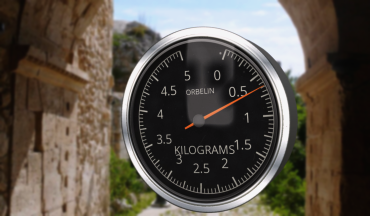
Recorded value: 0.65 kg
